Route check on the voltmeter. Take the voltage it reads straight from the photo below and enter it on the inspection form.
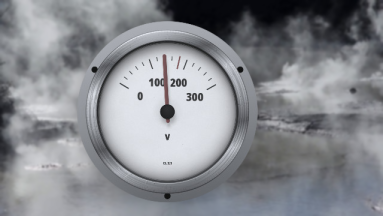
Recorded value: 140 V
